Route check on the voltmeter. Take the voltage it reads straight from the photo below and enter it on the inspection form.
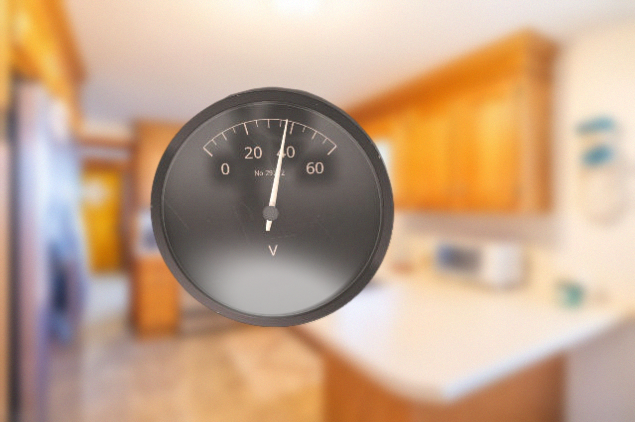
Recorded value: 37.5 V
